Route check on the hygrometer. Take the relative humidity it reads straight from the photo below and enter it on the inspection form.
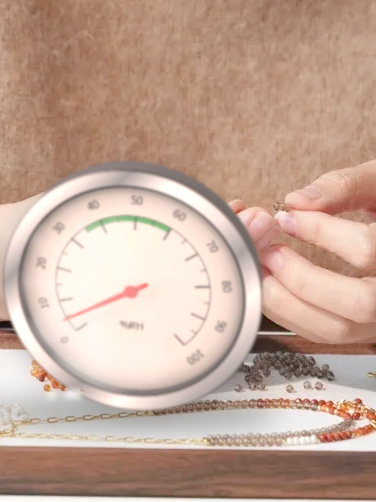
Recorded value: 5 %
